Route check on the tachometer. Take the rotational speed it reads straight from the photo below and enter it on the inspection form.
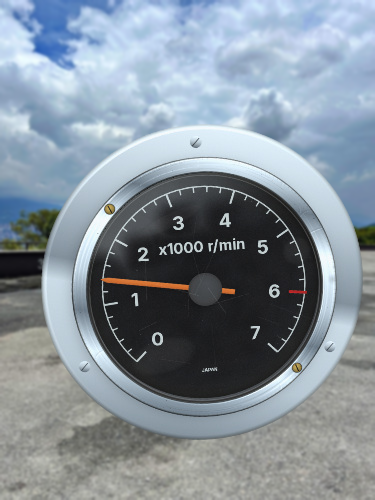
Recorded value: 1400 rpm
